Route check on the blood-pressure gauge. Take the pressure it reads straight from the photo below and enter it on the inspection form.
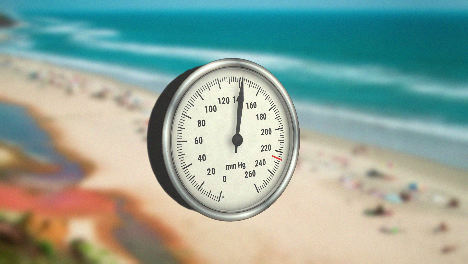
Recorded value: 140 mmHg
